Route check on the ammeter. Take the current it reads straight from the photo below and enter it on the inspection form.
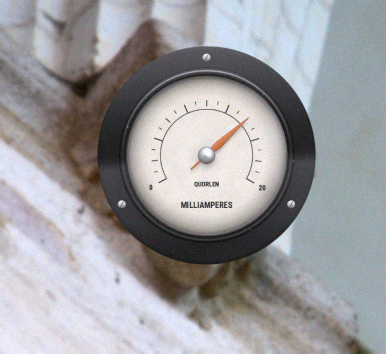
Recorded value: 14 mA
